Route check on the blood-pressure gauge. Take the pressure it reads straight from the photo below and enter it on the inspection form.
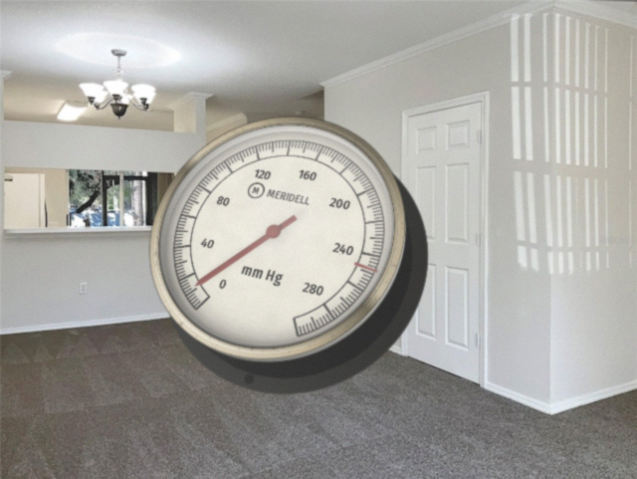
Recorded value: 10 mmHg
